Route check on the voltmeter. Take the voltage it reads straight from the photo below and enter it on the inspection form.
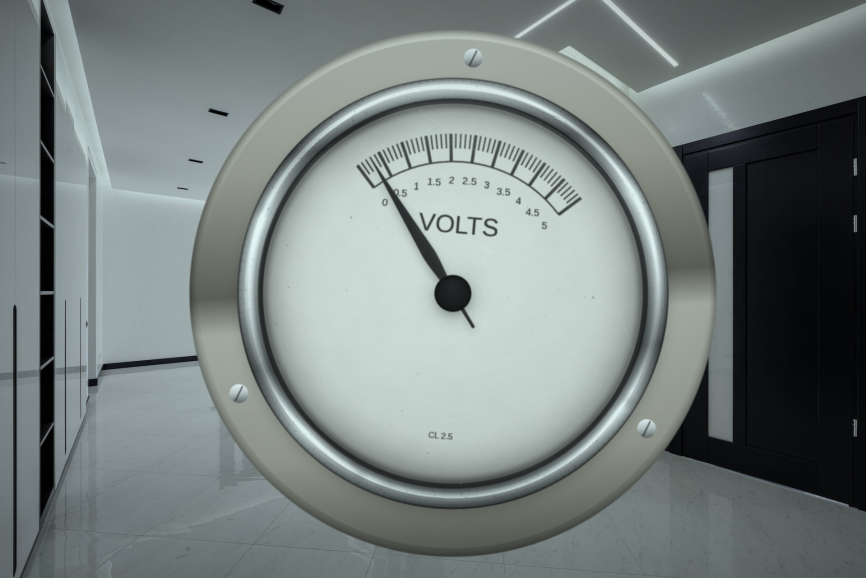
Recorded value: 0.3 V
